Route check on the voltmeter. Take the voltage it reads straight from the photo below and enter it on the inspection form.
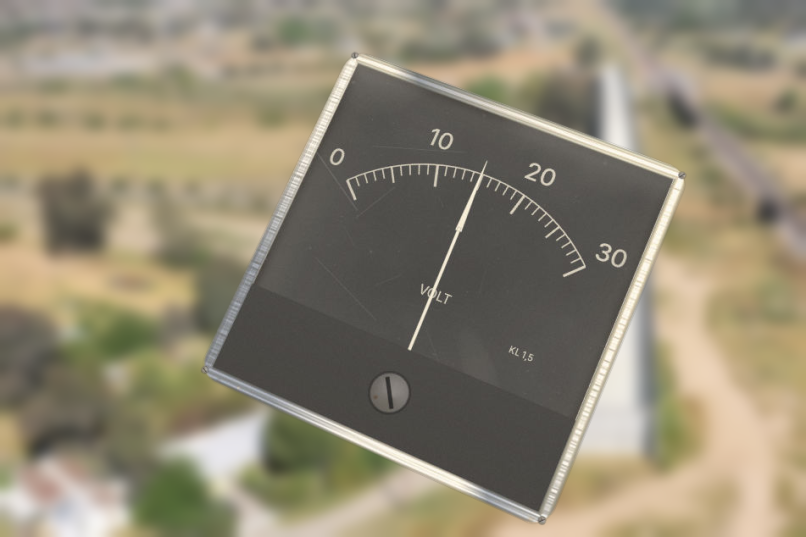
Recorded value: 15 V
